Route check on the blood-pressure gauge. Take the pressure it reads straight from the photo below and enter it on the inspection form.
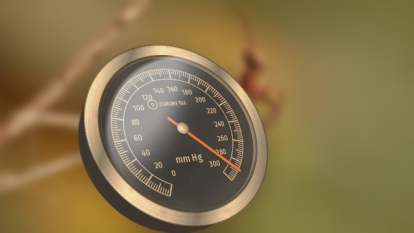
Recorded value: 290 mmHg
